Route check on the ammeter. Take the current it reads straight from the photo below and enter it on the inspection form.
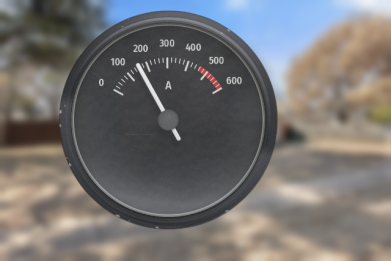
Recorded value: 160 A
